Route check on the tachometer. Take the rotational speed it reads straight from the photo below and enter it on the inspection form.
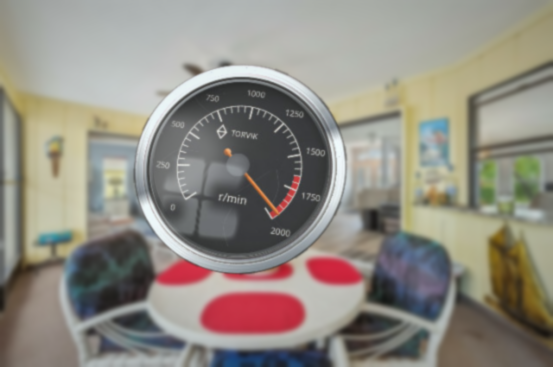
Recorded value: 1950 rpm
